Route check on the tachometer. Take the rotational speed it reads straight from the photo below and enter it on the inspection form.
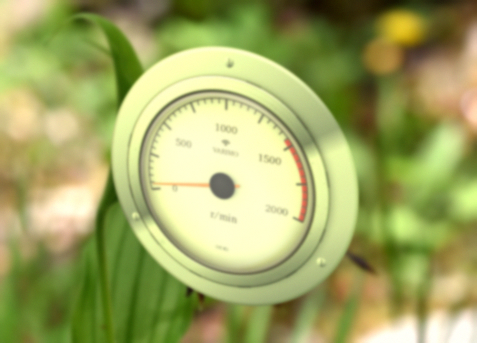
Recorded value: 50 rpm
